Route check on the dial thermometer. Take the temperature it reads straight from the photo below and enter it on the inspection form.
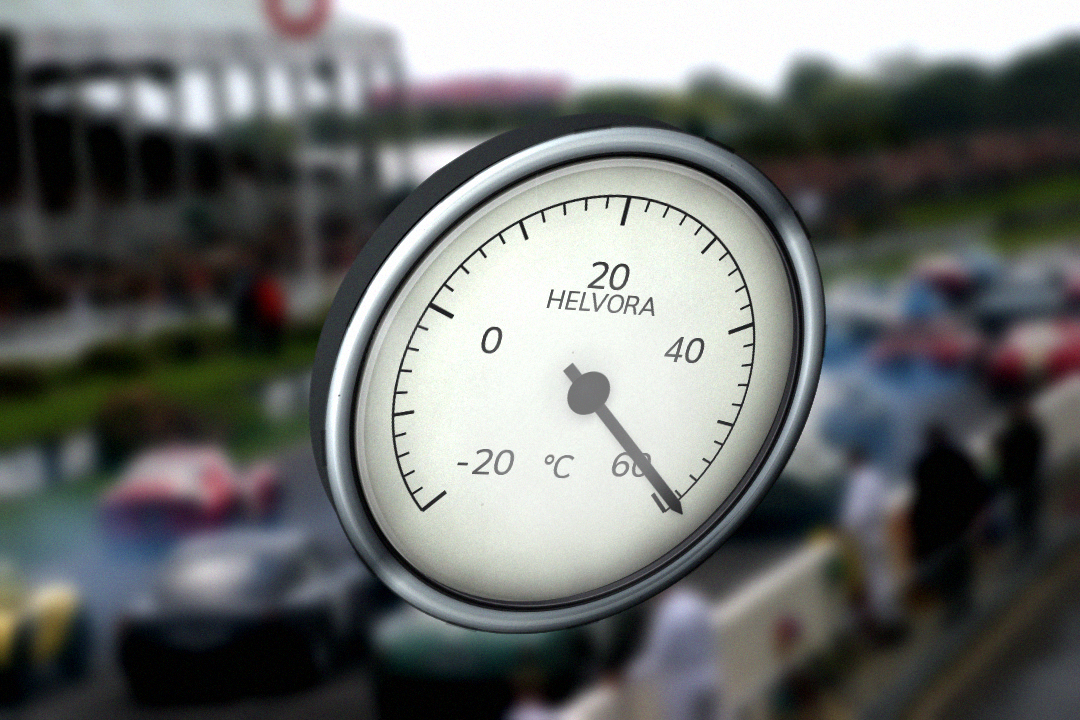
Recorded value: 59 °C
